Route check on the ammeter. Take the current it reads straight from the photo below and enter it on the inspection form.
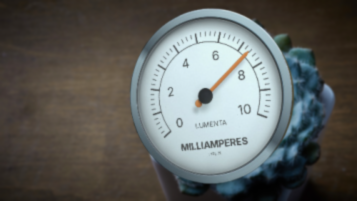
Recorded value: 7.4 mA
